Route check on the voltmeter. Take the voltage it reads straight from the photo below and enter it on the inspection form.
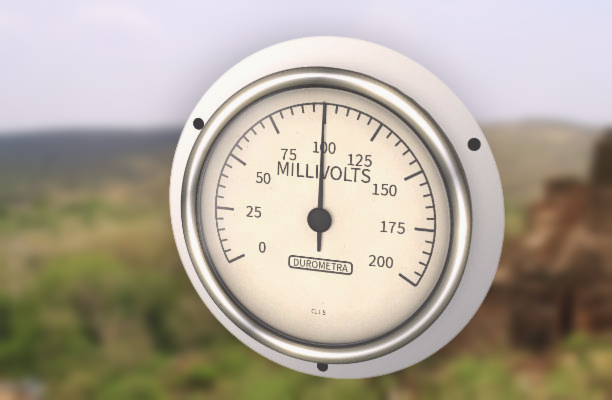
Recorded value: 100 mV
